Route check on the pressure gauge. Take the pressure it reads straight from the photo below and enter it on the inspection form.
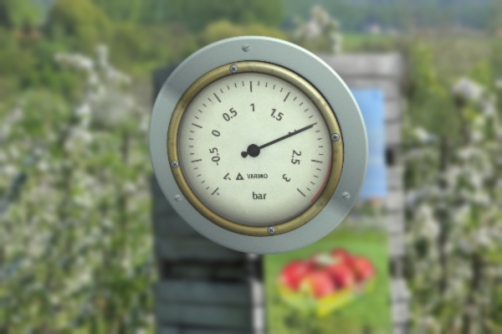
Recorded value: 2 bar
